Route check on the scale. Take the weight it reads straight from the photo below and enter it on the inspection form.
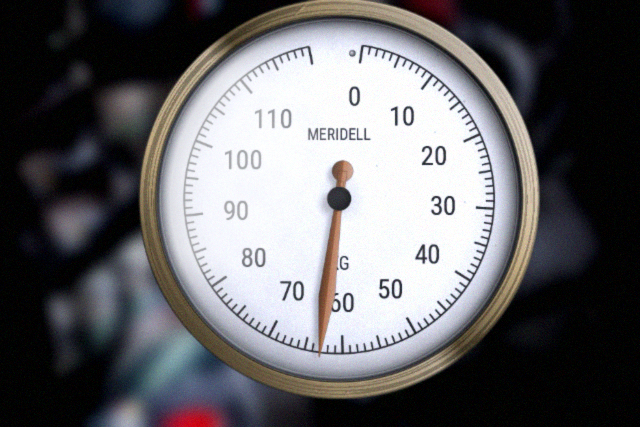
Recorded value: 63 kg
